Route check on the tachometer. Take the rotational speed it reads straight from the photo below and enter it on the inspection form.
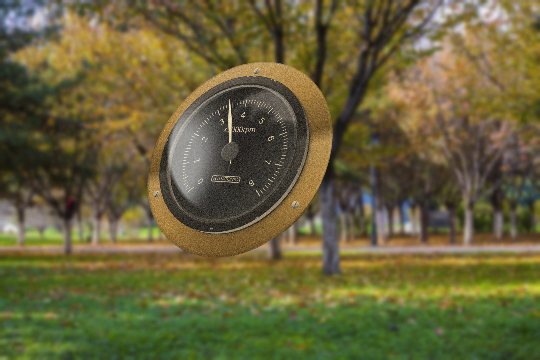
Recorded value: 3500 rpm
